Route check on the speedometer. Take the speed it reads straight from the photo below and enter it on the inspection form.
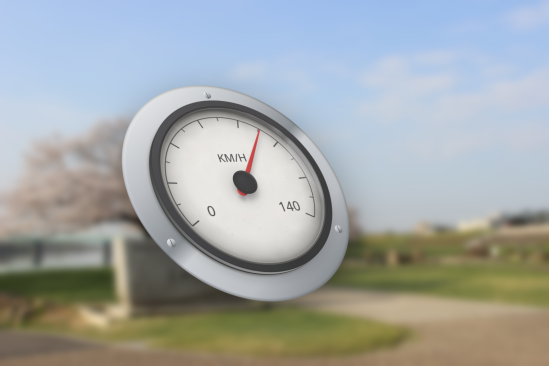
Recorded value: 90 km/h
